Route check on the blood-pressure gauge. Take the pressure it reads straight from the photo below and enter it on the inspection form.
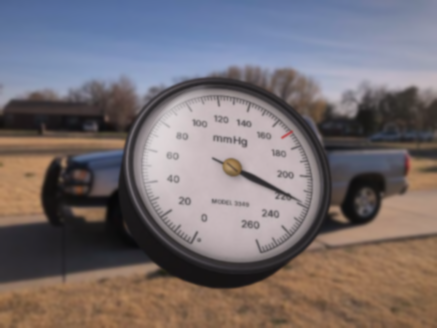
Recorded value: 220 mmHg
